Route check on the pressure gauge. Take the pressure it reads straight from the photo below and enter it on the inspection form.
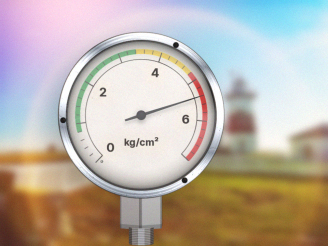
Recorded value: 5.4 kg/cm²
